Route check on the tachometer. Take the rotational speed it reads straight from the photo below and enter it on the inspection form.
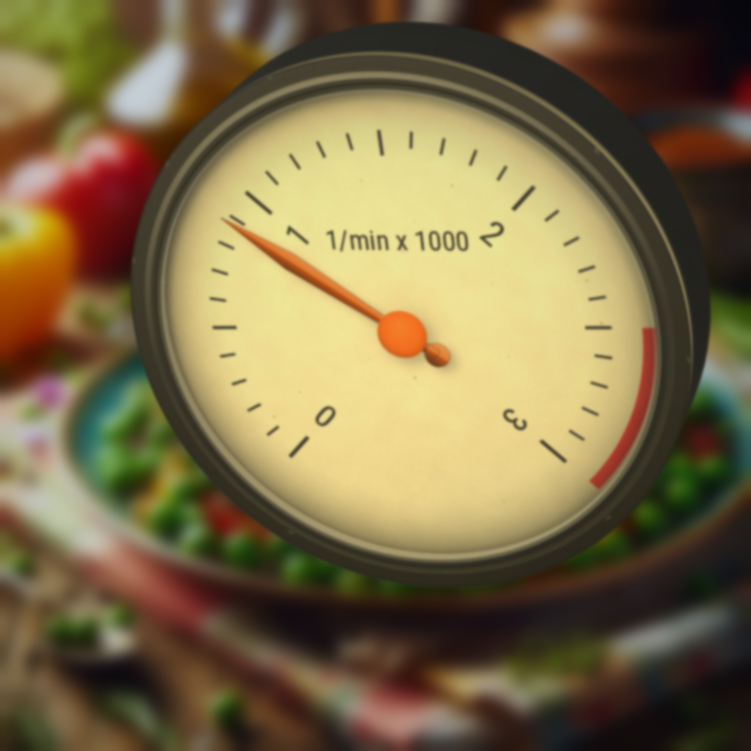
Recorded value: 900 rpm
